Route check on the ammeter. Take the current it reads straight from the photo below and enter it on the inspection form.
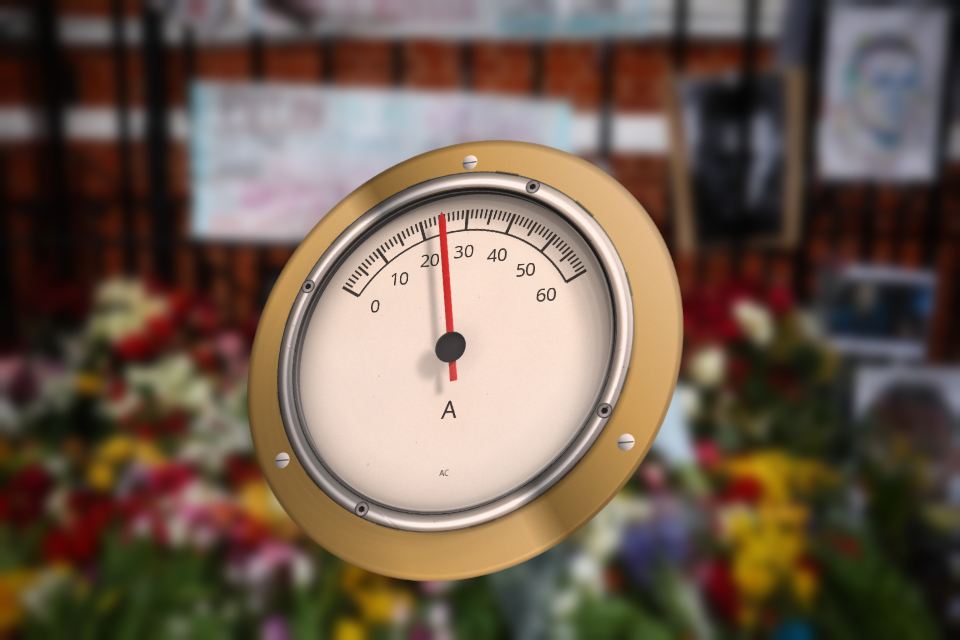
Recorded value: 25 A
